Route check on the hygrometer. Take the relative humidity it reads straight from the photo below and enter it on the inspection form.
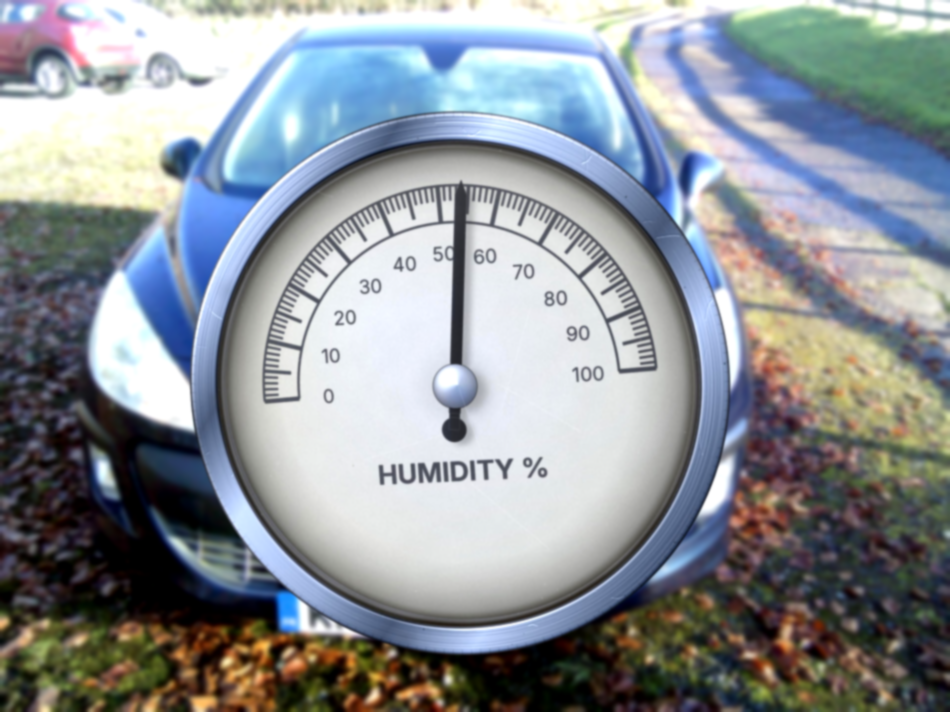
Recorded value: 54 %
